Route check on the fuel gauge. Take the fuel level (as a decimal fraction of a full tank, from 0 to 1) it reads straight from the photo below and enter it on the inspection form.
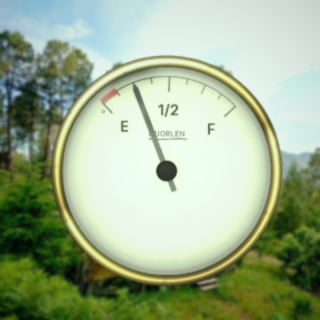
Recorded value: 0.25
